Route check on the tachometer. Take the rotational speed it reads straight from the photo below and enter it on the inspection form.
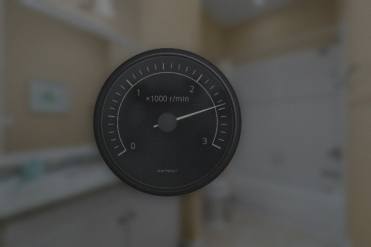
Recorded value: 2450 rpm
